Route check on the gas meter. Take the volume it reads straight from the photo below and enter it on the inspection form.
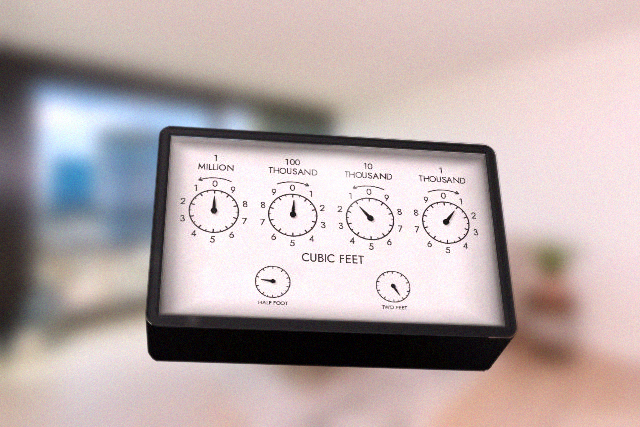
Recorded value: 1100 ft³
